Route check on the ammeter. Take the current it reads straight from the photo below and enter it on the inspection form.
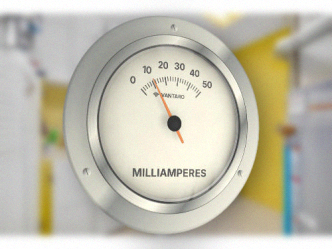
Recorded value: 10 mA
